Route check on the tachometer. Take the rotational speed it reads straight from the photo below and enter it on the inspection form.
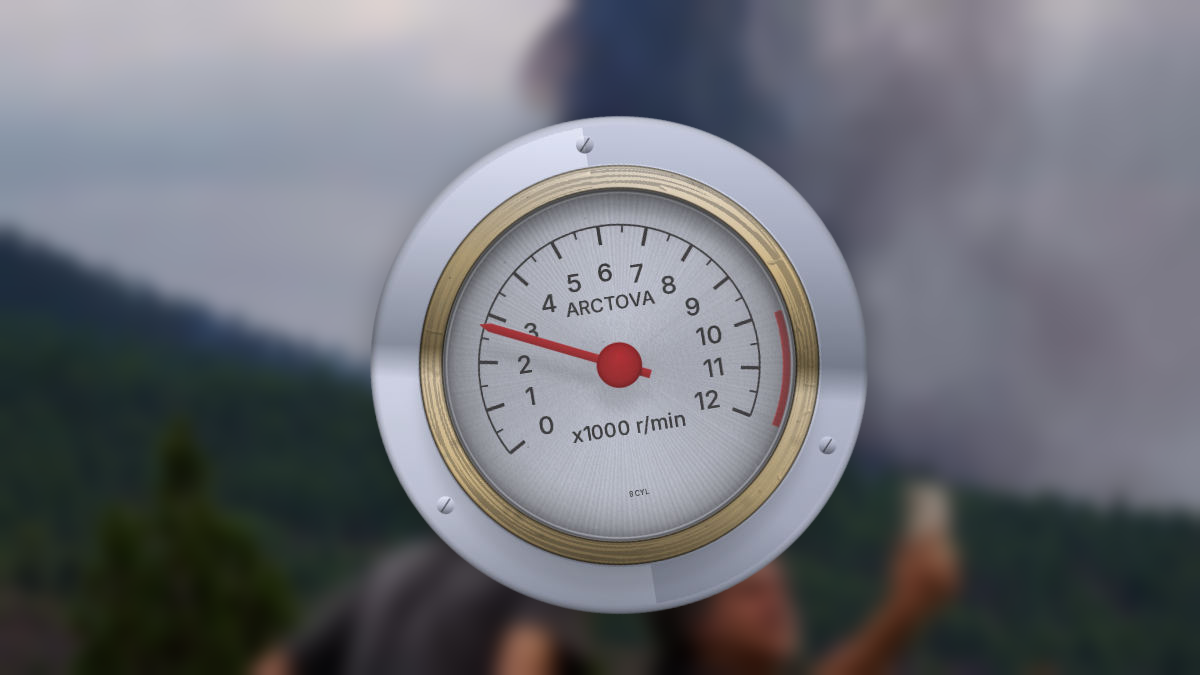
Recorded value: 2750 rpm
